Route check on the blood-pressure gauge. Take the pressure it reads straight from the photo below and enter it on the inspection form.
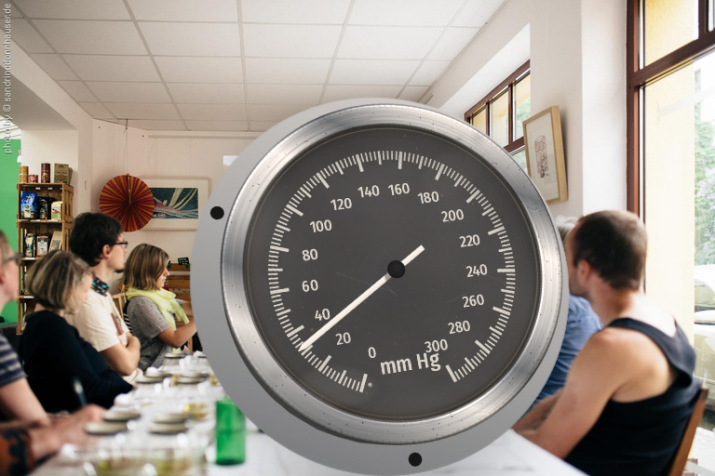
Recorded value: 32 mmHg
